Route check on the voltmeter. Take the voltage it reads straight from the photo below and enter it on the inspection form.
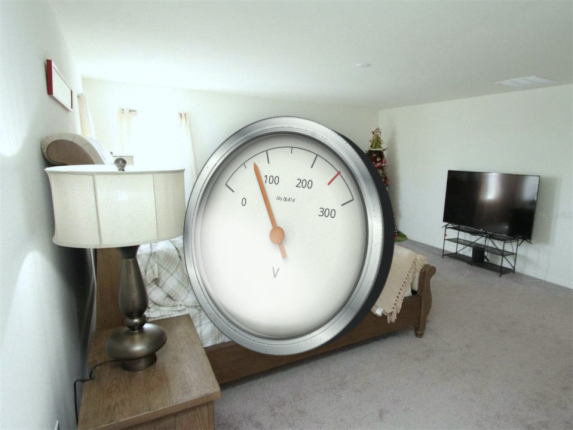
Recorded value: 75 V
